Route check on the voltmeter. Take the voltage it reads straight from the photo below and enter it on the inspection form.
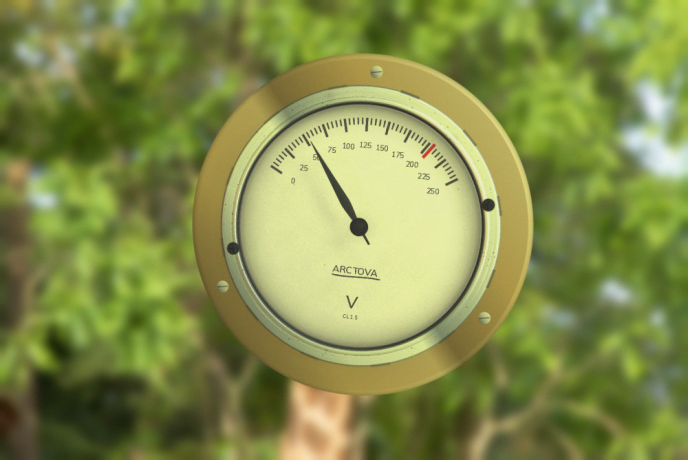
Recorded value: 55 V
